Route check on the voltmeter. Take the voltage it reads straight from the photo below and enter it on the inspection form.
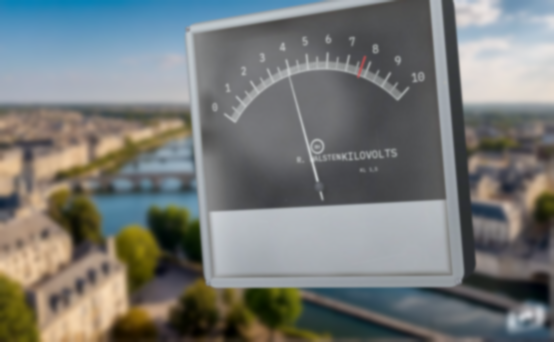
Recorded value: 4 kV
